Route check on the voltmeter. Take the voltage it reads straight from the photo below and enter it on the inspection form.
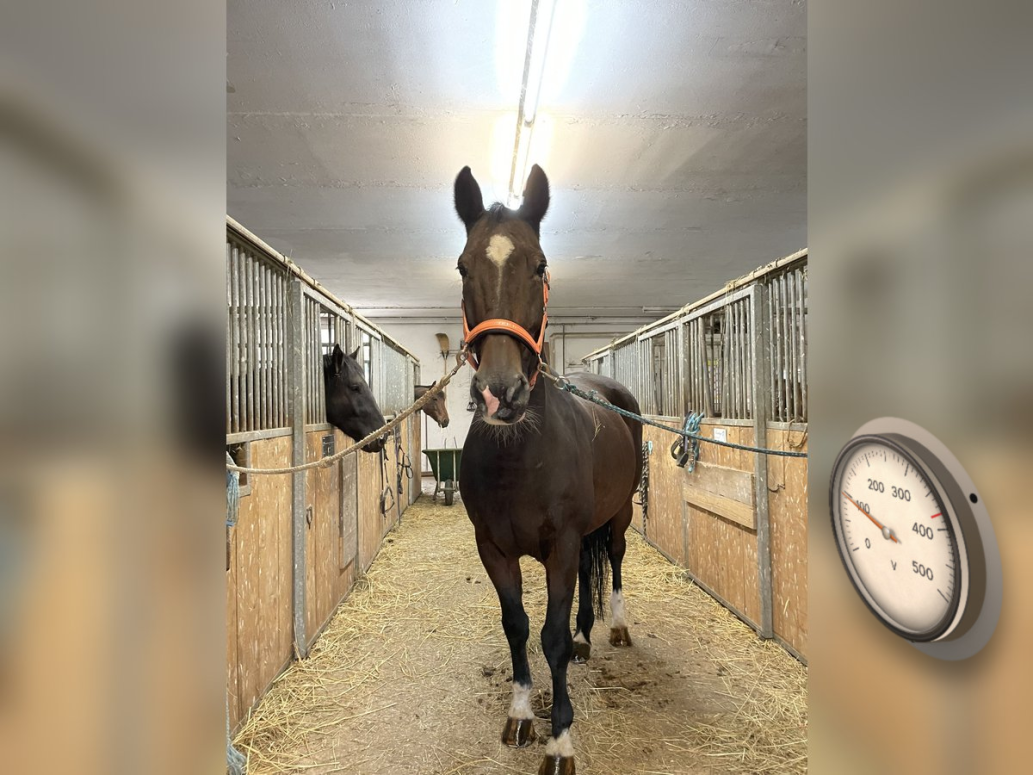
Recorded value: 100 V
